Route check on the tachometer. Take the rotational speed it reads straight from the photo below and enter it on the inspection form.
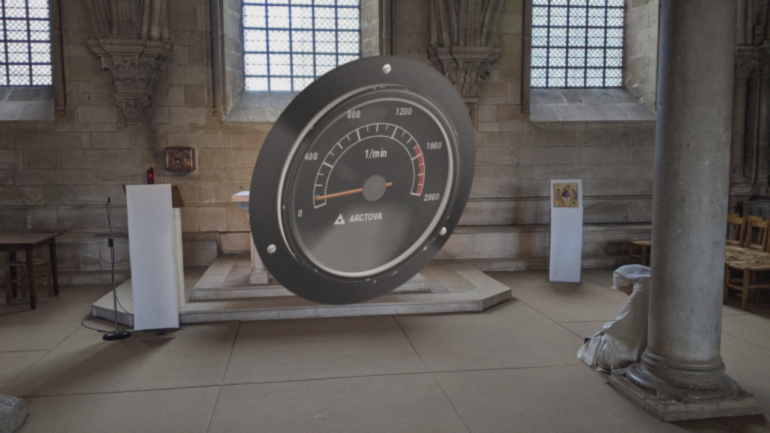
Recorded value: 100 rpm
